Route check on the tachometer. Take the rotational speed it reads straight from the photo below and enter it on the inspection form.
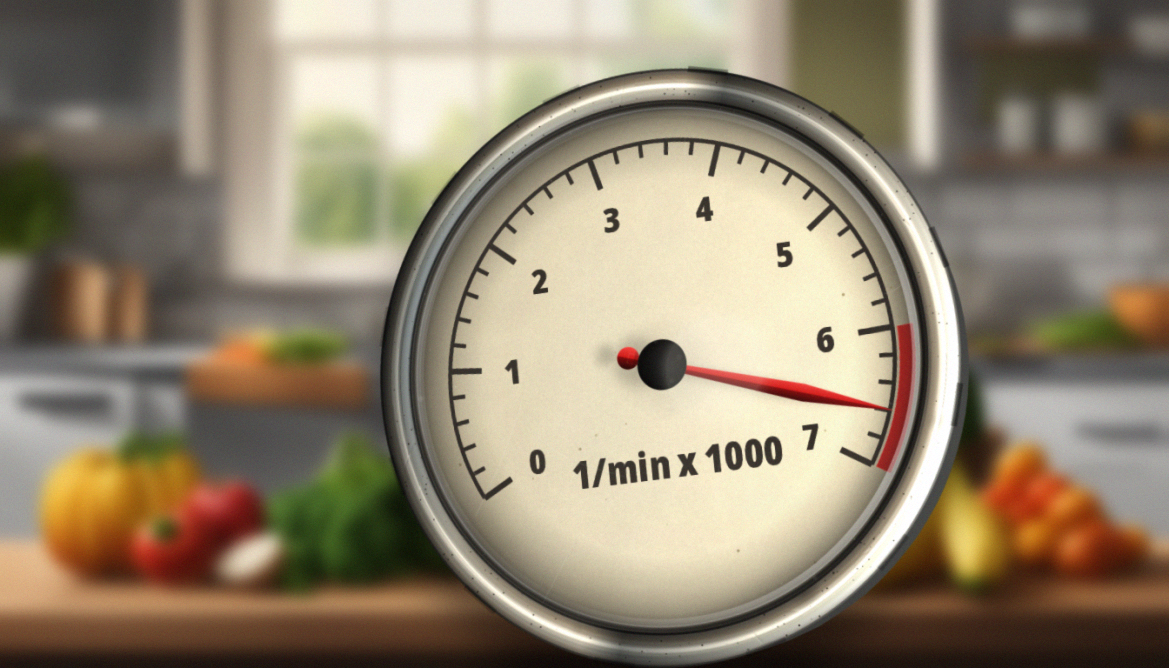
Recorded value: 6600 rpm
